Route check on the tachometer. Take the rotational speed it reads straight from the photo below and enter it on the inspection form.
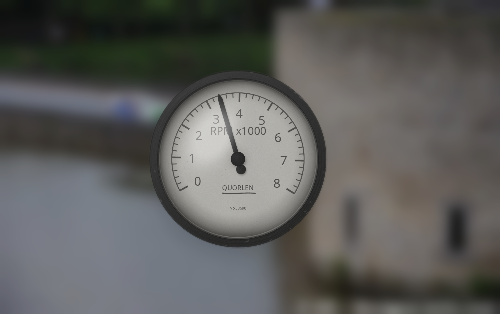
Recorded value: 3400 rpm
